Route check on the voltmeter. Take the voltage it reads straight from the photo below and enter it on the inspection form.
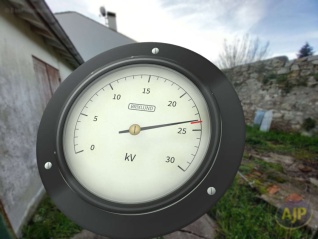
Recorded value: 24 kV
